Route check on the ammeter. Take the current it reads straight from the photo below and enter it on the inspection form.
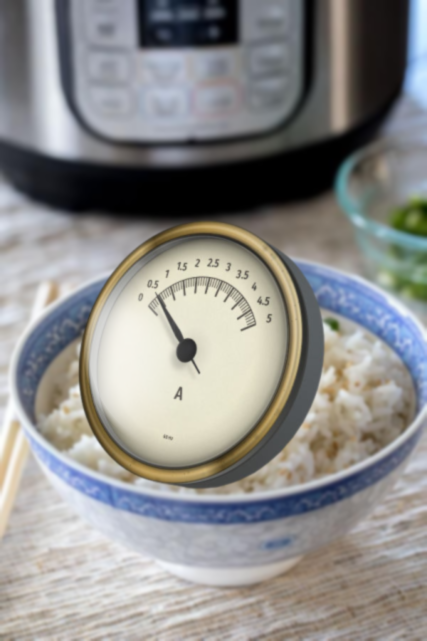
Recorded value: 0.5 A
